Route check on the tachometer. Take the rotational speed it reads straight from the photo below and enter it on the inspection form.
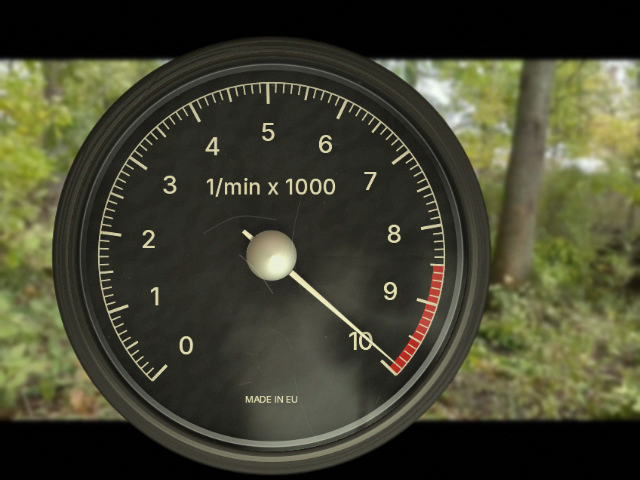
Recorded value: 9900 rpm
